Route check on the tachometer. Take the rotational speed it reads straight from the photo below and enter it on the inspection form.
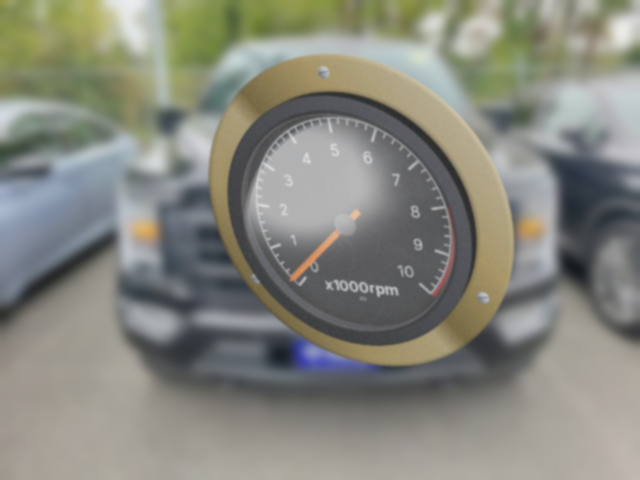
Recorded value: 200 rpm
